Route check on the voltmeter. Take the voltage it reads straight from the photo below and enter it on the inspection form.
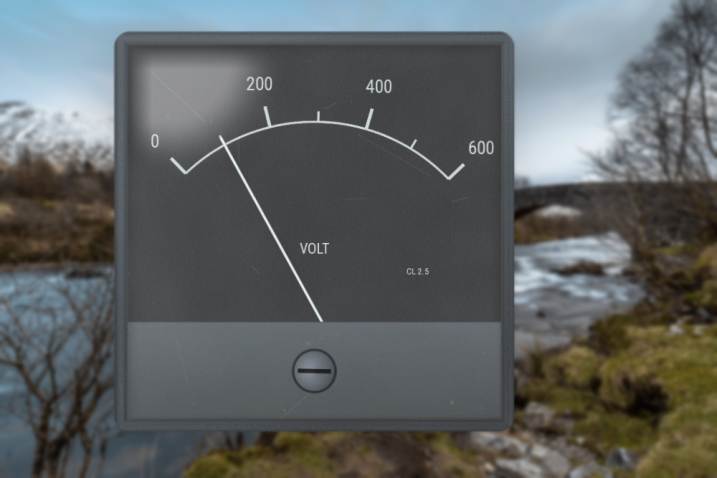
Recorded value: 100 V
